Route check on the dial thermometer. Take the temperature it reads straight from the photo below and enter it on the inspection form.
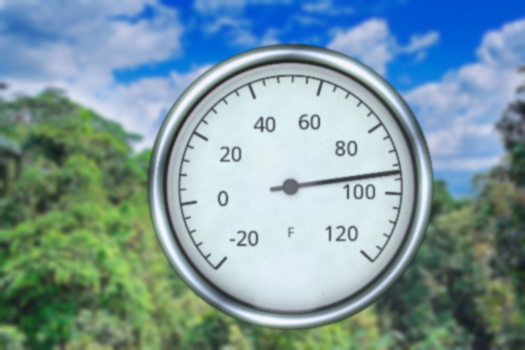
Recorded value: 94 °F
